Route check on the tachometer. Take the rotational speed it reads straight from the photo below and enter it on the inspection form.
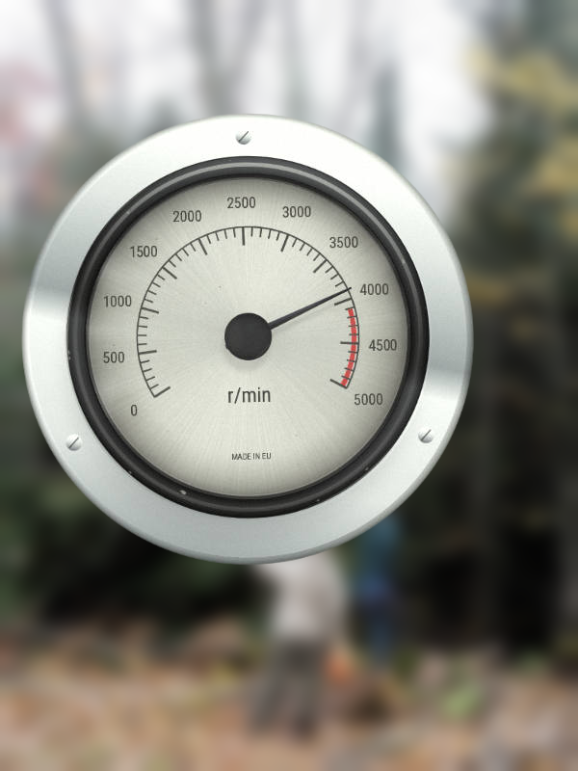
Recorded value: 3900 rpm
